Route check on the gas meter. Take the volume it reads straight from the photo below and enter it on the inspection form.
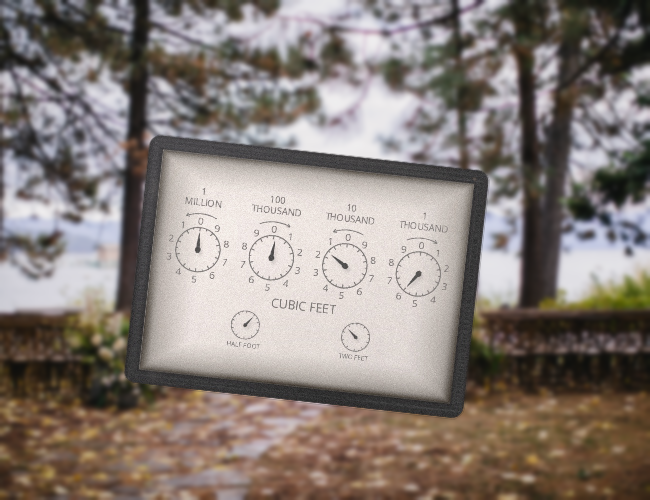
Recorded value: 1600 ft³
